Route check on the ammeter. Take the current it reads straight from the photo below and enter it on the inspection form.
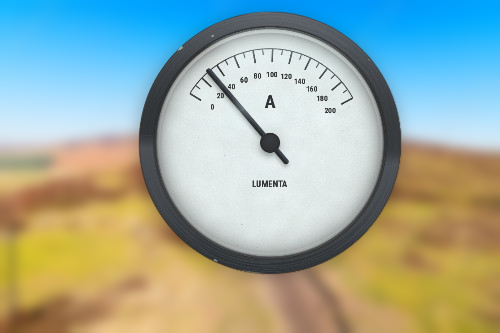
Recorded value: 30 A
